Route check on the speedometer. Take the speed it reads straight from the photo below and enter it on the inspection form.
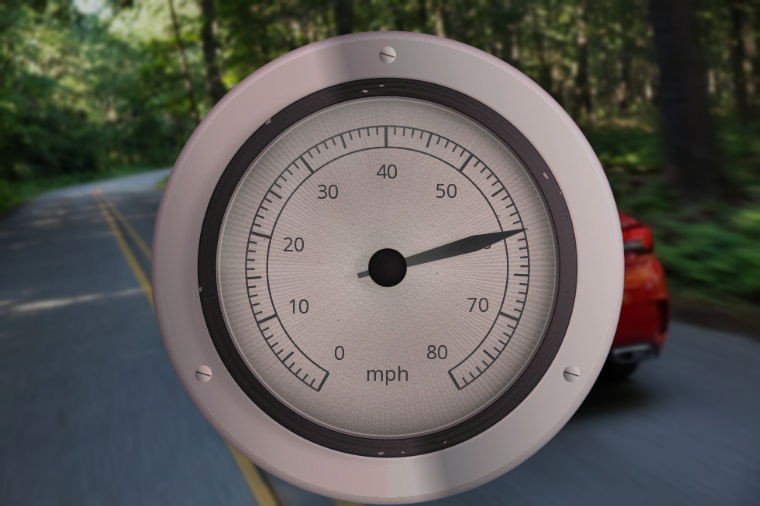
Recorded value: 60 mph
